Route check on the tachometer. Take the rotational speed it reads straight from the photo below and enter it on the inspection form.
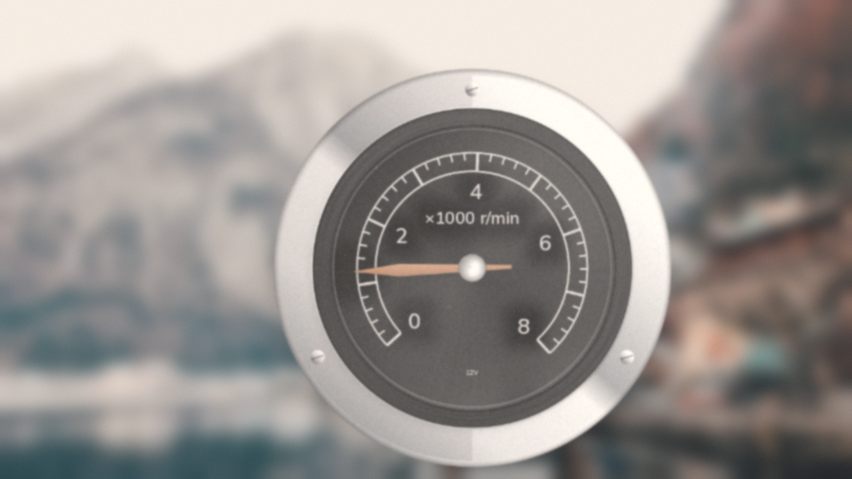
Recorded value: 1200 rpm
